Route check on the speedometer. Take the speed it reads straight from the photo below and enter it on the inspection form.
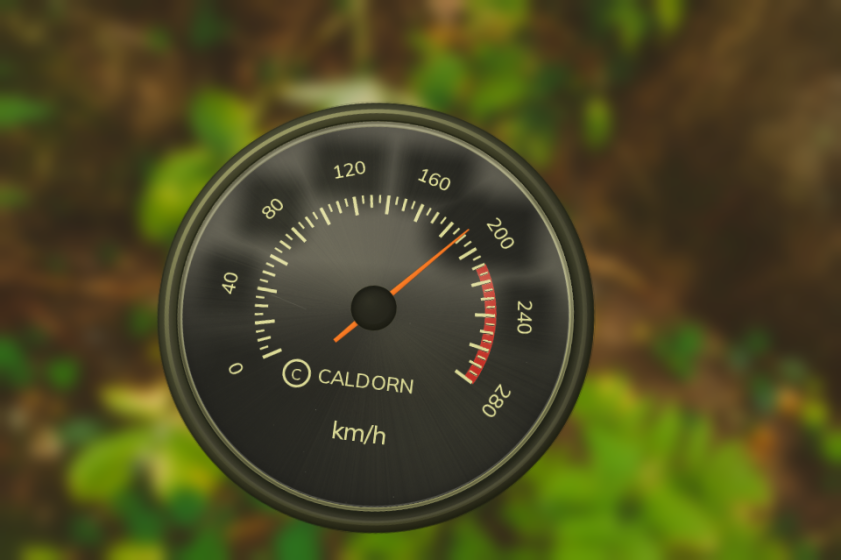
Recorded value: 190 km/h
